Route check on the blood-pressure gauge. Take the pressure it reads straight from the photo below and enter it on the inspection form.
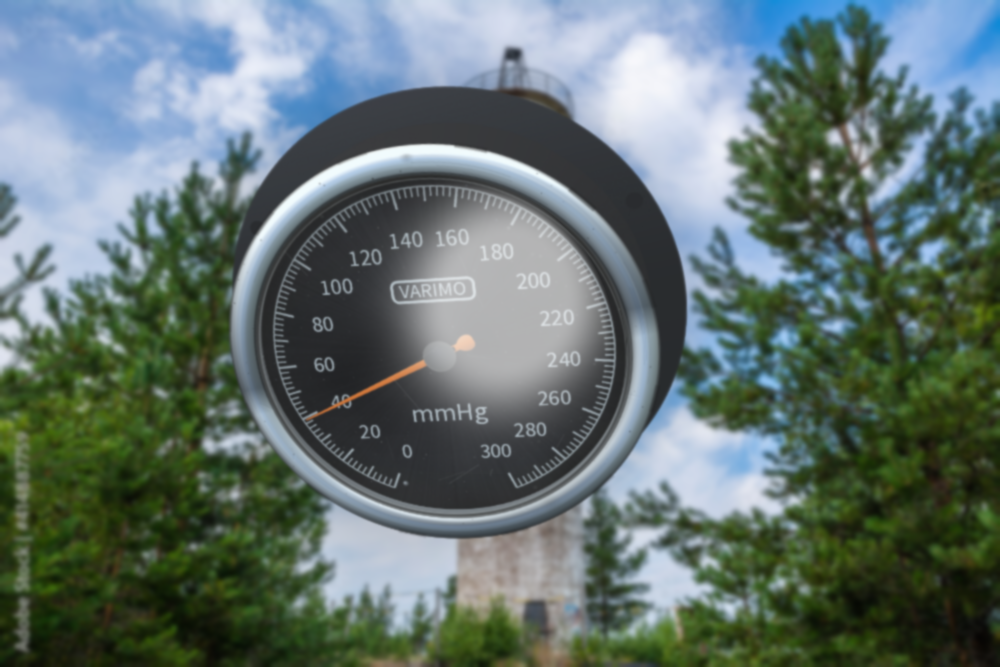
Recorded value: 40 mmHg
